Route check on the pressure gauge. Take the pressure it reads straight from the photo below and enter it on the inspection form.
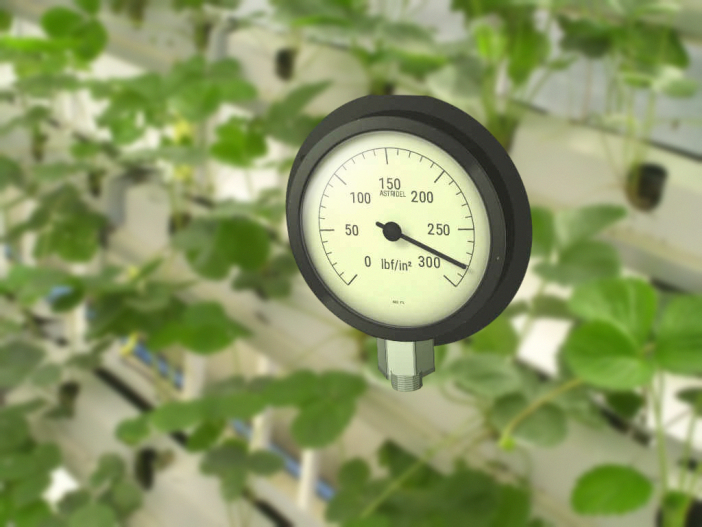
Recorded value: 280 psi
